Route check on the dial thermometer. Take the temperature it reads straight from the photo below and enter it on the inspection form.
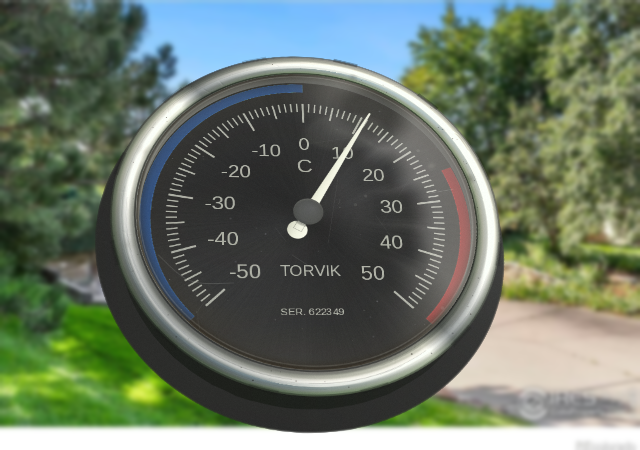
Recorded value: 11 °C
